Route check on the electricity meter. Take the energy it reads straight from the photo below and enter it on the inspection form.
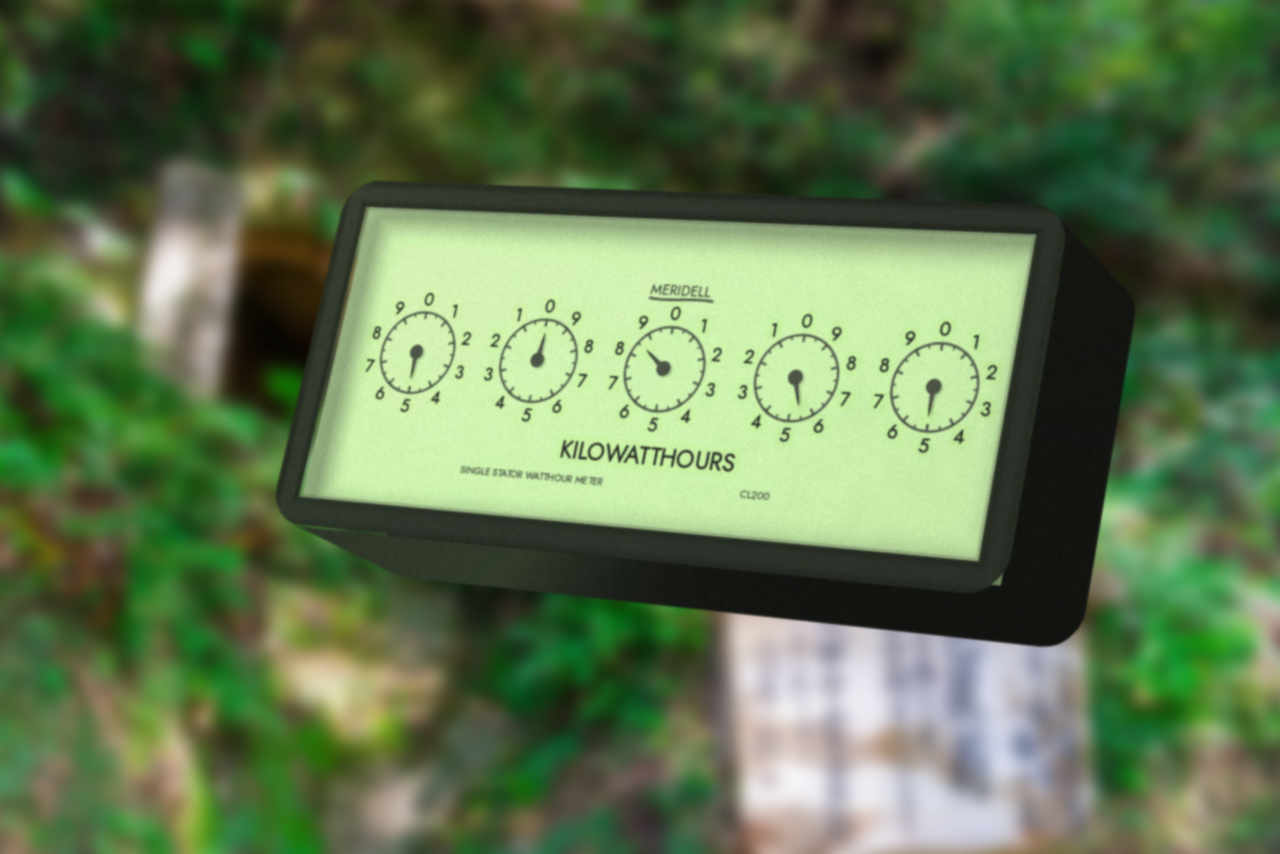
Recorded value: 49855 kWh
